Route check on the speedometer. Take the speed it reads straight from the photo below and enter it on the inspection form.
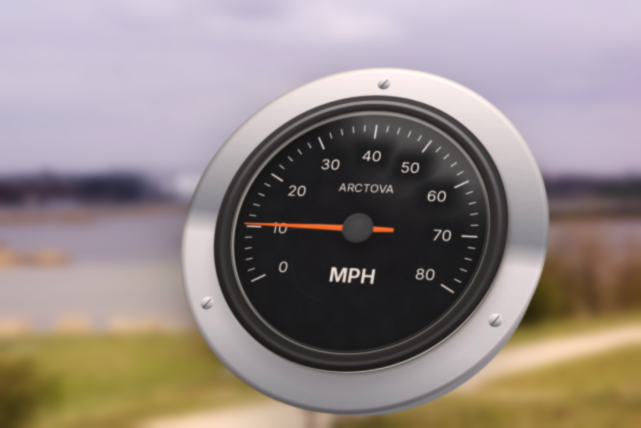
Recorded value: 10 mph
